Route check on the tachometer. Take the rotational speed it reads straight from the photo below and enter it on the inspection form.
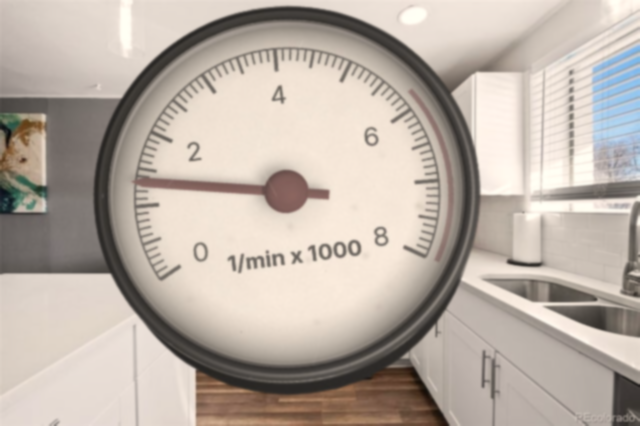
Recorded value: 1300 rpm
